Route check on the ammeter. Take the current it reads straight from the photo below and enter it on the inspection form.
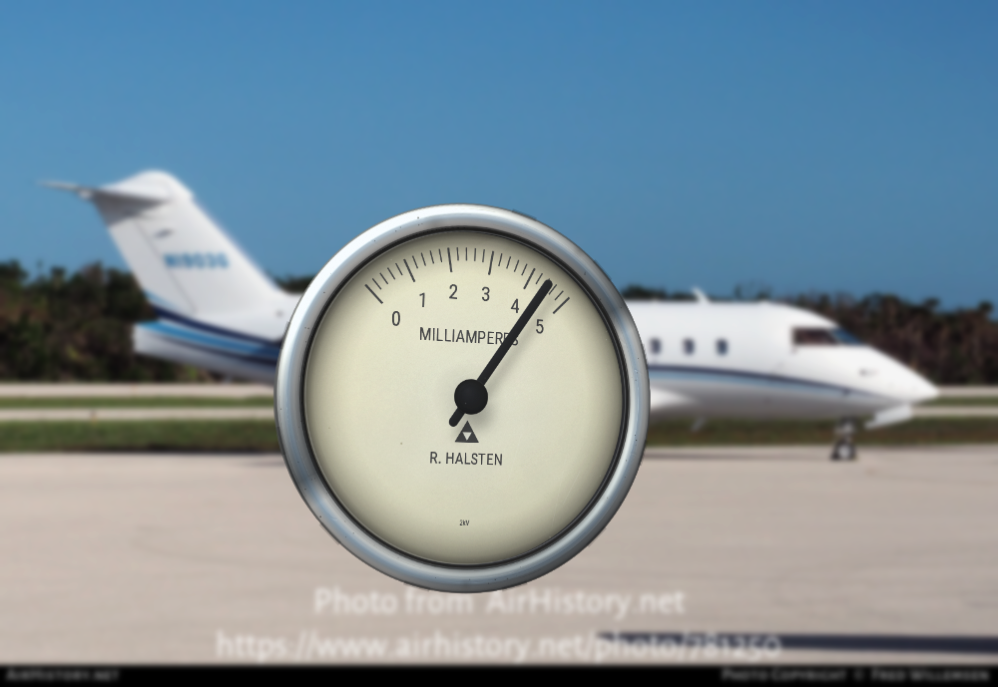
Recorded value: 4.4 mA
